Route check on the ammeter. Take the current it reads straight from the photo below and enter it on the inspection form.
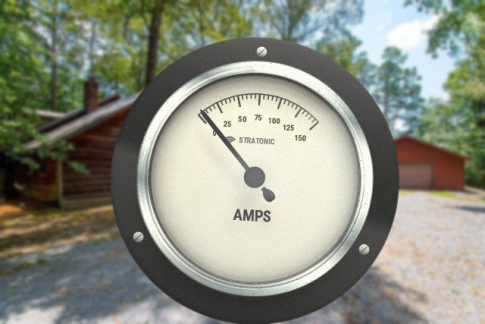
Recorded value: 5 A
